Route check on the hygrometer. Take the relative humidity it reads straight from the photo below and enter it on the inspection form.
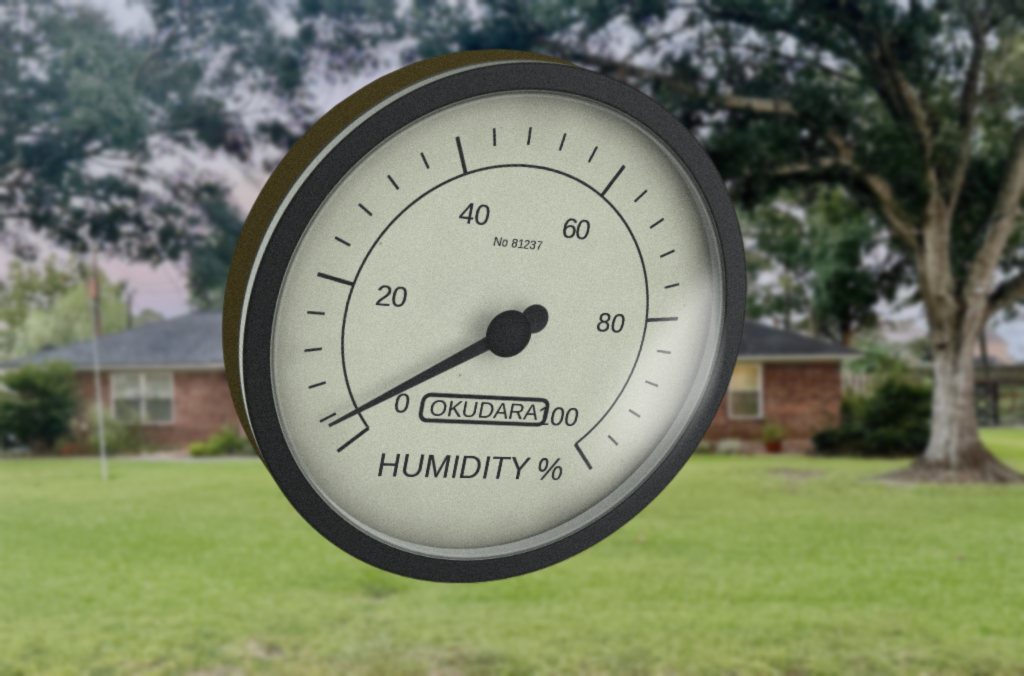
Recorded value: 4 %
